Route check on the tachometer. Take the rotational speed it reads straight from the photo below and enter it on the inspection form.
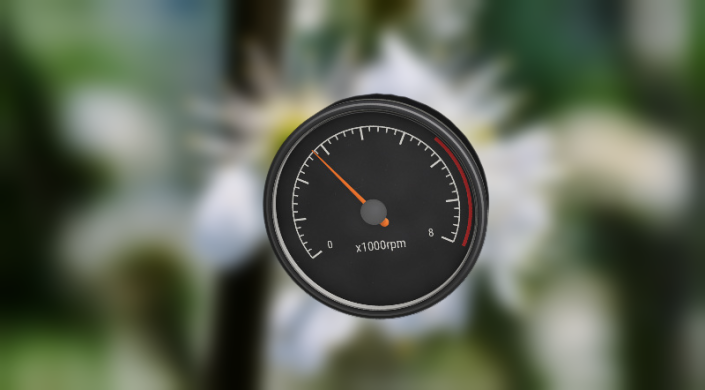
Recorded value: 2800 rpm
